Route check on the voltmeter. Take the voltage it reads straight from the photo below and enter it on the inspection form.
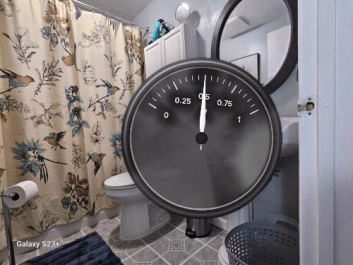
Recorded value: 0.5 V
